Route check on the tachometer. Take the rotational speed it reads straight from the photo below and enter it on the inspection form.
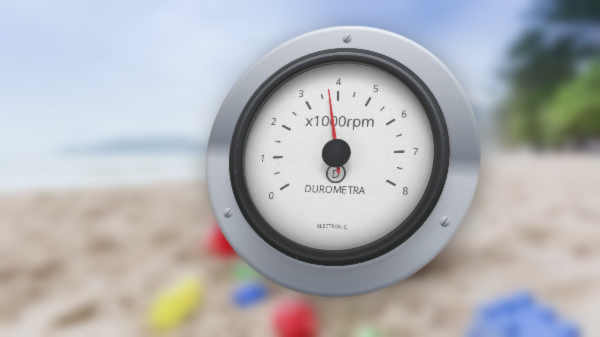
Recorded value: 3750 rpm
